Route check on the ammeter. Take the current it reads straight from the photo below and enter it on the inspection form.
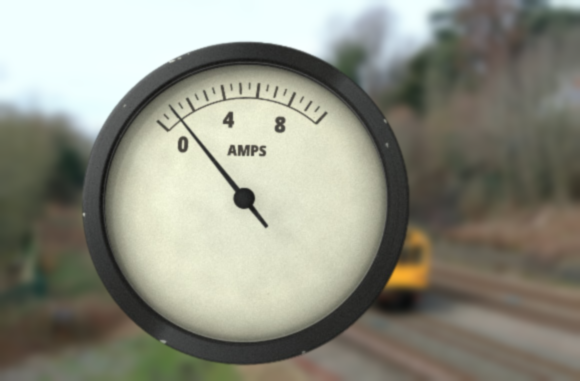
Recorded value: 1 A
